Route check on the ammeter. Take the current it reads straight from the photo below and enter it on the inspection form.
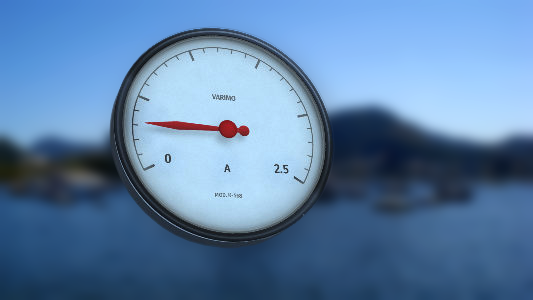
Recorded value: 0.3 A
